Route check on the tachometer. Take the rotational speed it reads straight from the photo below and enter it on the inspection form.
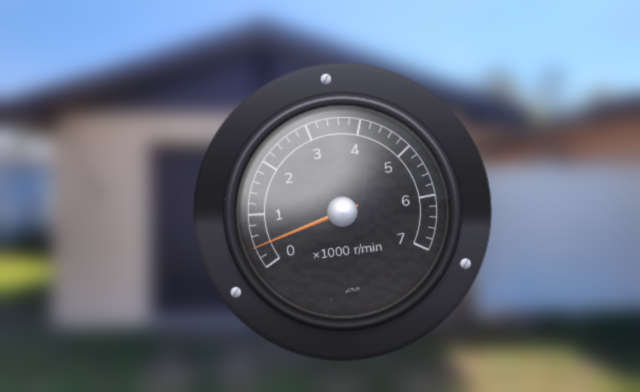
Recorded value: 400 rpm
